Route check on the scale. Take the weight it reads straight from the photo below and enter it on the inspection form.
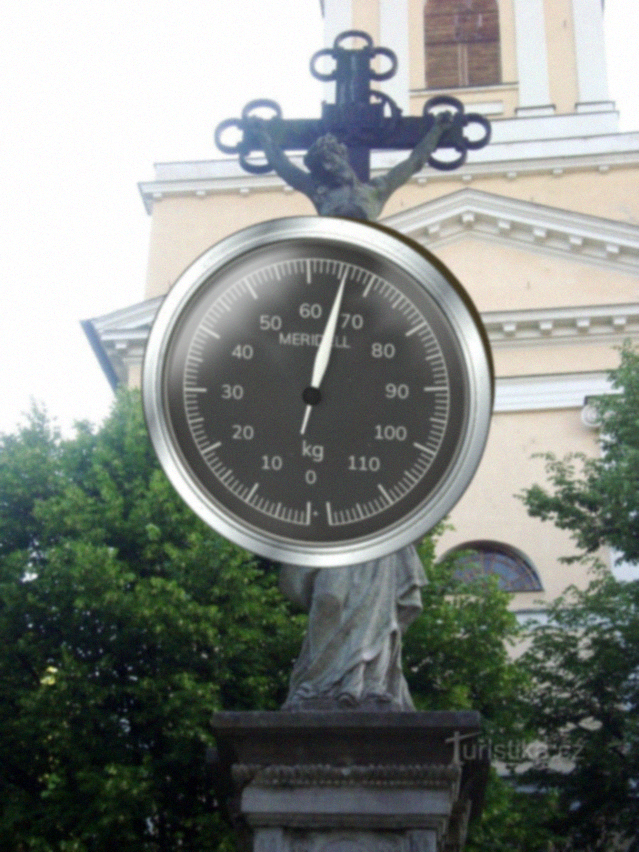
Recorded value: 66 kg
